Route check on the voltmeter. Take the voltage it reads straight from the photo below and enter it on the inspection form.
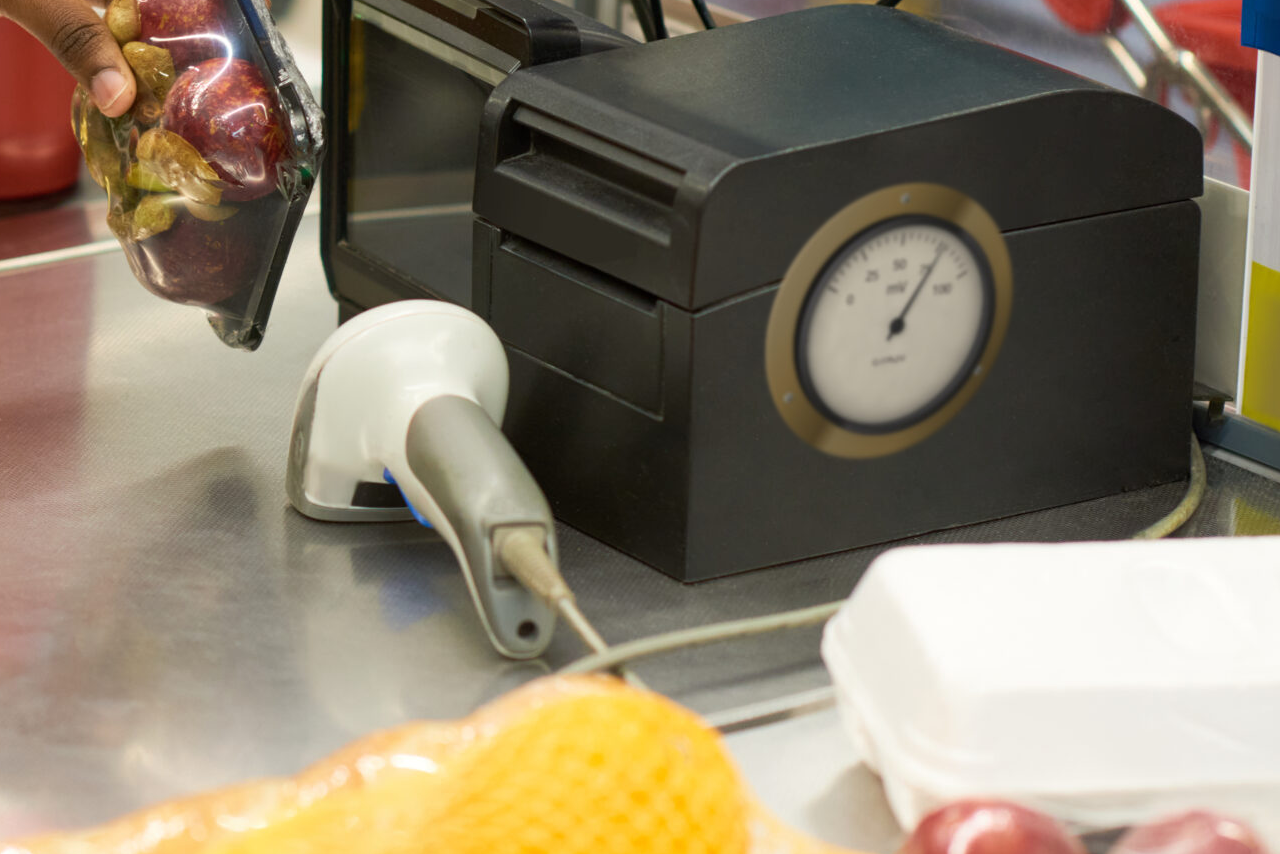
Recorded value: 75 mV
